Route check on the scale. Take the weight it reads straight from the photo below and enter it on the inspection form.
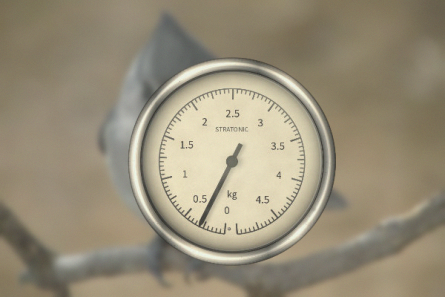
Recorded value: 0.3 kg
